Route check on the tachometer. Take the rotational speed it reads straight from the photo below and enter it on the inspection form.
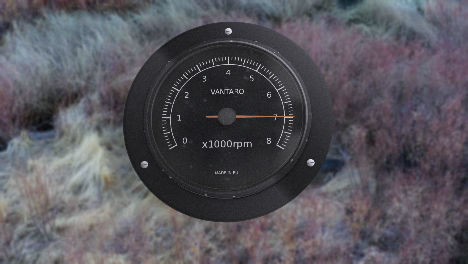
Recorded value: 7000 rpm
